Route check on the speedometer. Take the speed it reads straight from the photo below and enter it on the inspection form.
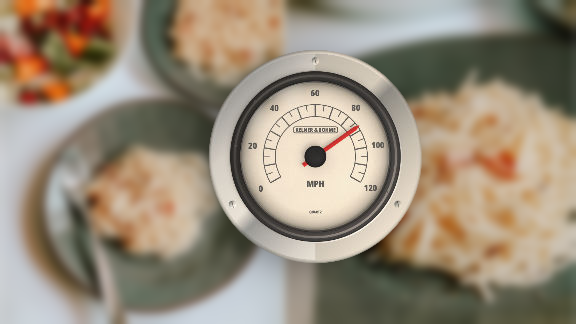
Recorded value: 87.5 mph
